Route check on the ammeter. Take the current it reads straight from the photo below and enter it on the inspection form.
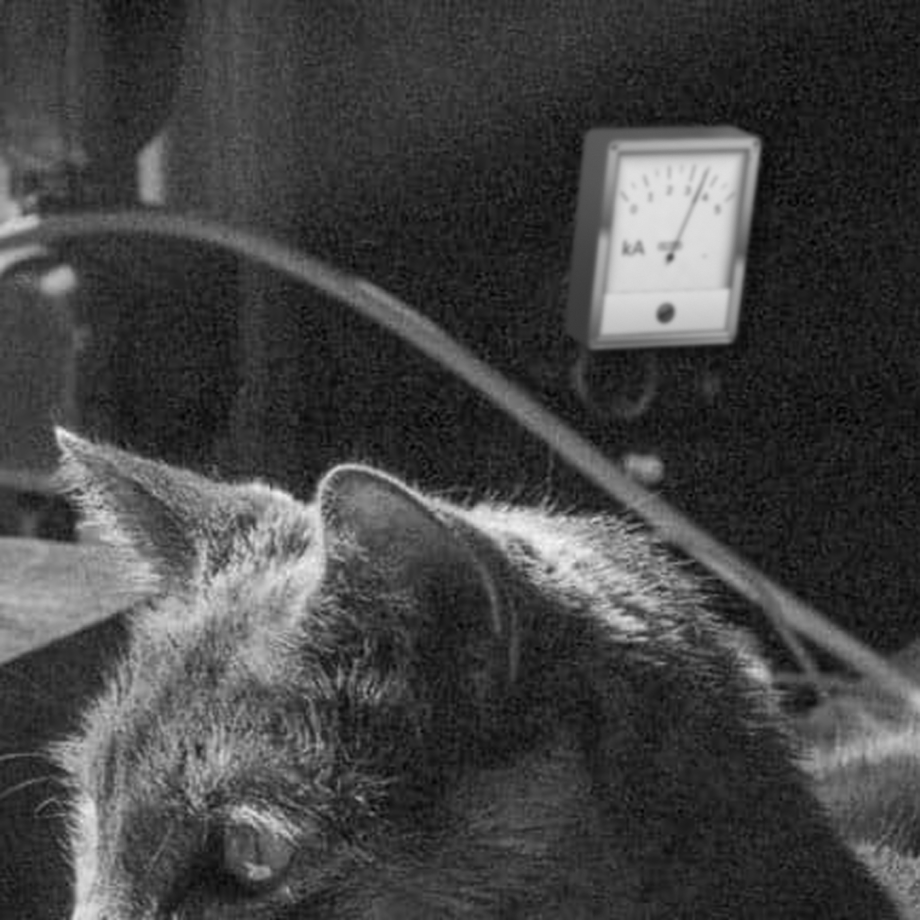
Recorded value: 3.5 kA
